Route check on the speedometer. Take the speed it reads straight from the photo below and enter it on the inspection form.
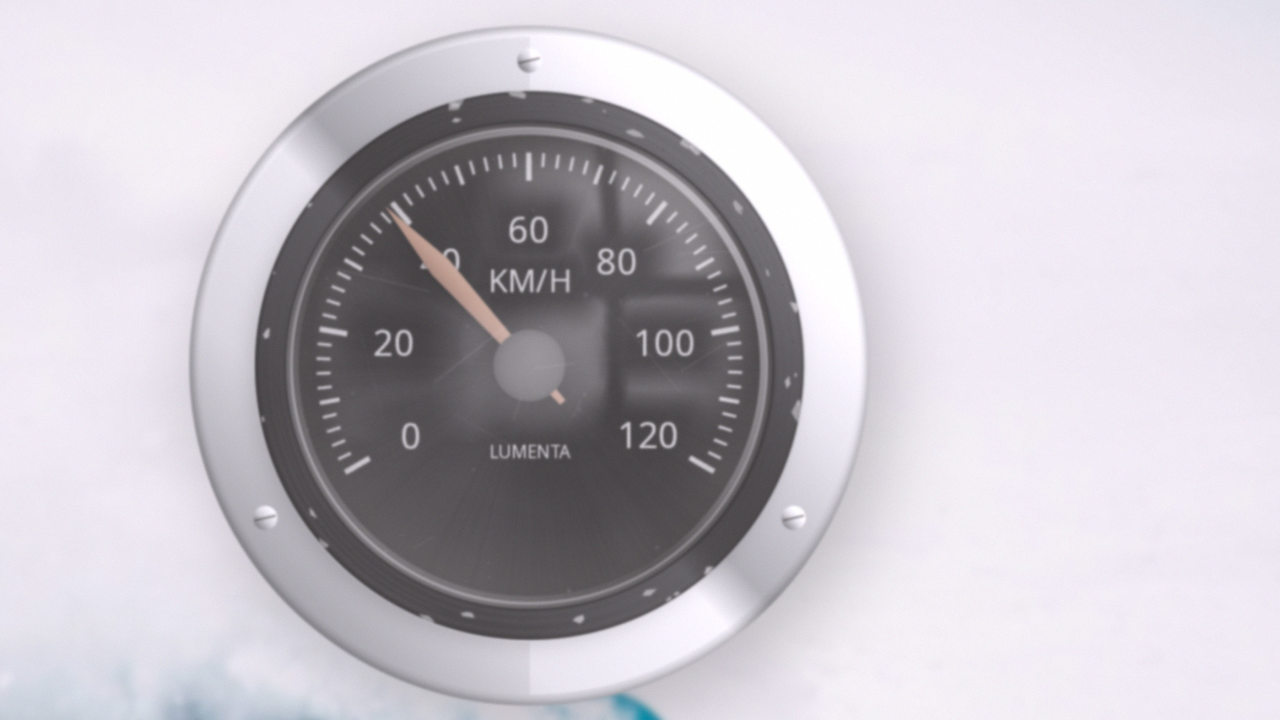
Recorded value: 39 km/h
